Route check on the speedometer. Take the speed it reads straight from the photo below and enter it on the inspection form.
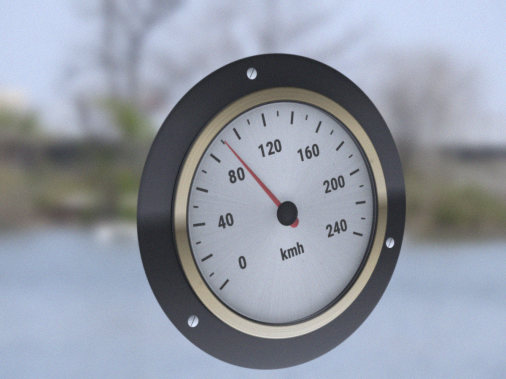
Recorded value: 90 km/h
